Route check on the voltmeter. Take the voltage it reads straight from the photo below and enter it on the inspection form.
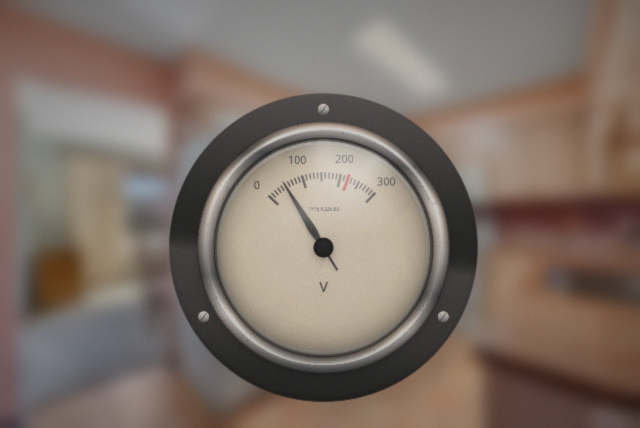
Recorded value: 50 V
